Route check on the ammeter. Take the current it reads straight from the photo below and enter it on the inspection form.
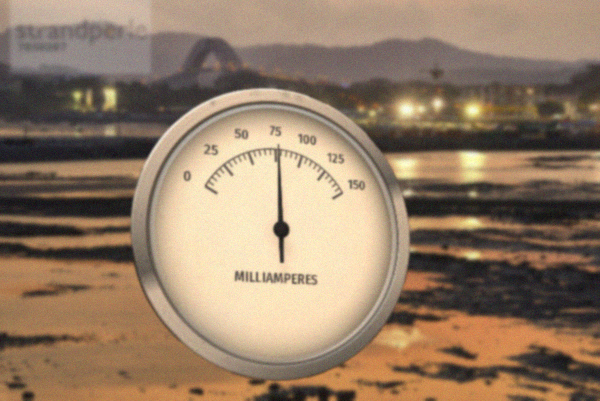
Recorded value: 75 mA
